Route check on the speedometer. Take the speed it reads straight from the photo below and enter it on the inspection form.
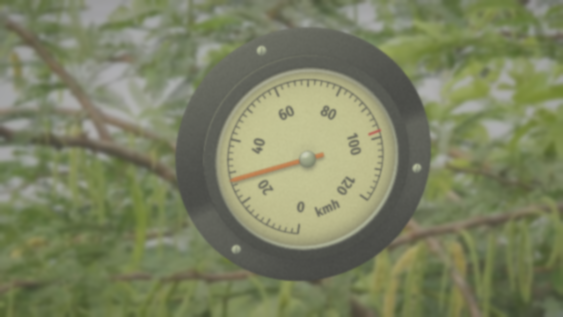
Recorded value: 28 km/h
